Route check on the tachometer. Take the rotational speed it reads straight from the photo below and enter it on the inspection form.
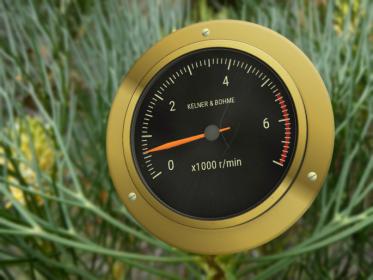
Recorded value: 600 rpm
